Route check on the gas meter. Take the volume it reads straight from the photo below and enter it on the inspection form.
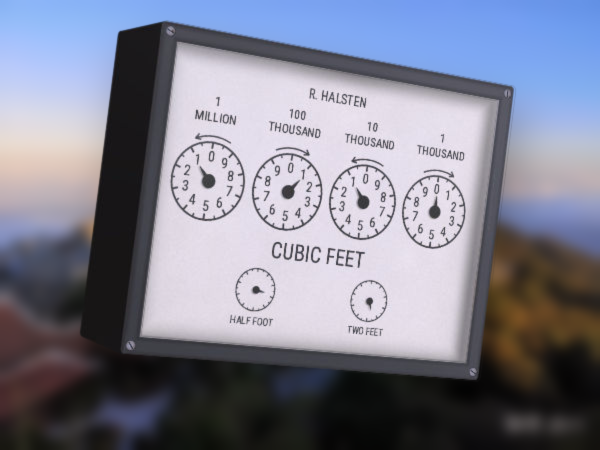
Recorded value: 111000 ft³
